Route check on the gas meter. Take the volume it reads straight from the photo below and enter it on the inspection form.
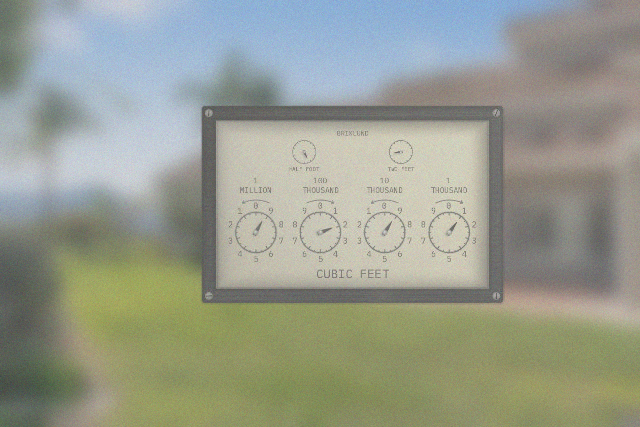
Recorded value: 919100 ft³
